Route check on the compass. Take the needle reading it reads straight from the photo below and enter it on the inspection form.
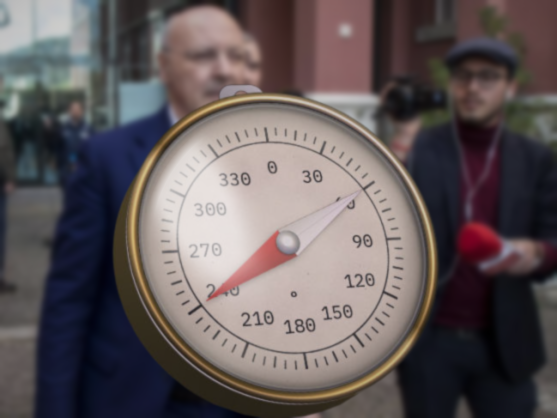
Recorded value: 240 °
